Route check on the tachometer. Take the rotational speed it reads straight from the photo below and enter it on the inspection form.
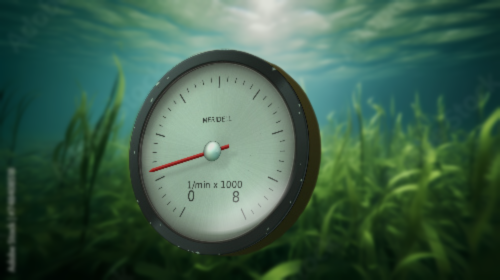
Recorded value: 1200 rpm
